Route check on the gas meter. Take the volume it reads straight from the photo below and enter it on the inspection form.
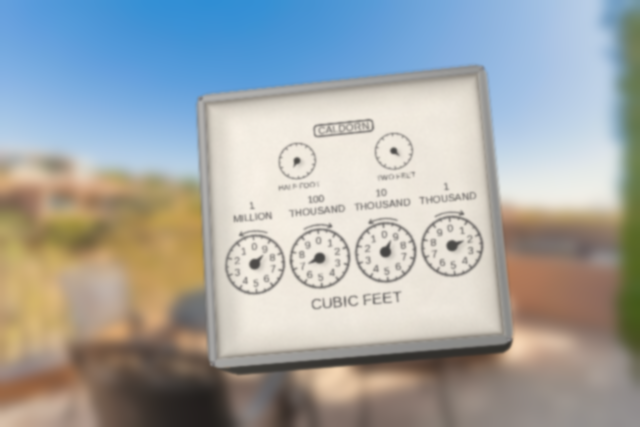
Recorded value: 869200 ft³
